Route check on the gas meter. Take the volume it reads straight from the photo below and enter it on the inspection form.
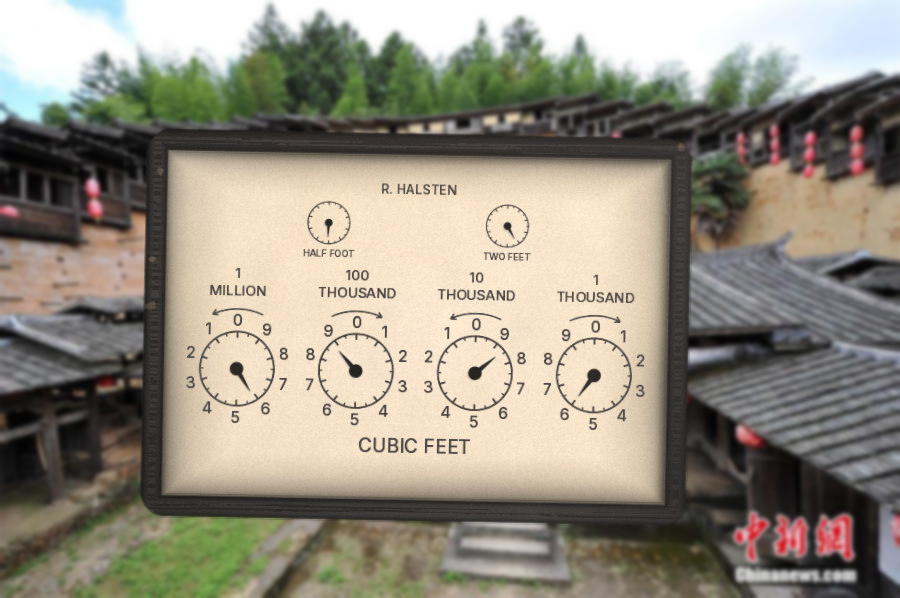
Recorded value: 588600 ft³
